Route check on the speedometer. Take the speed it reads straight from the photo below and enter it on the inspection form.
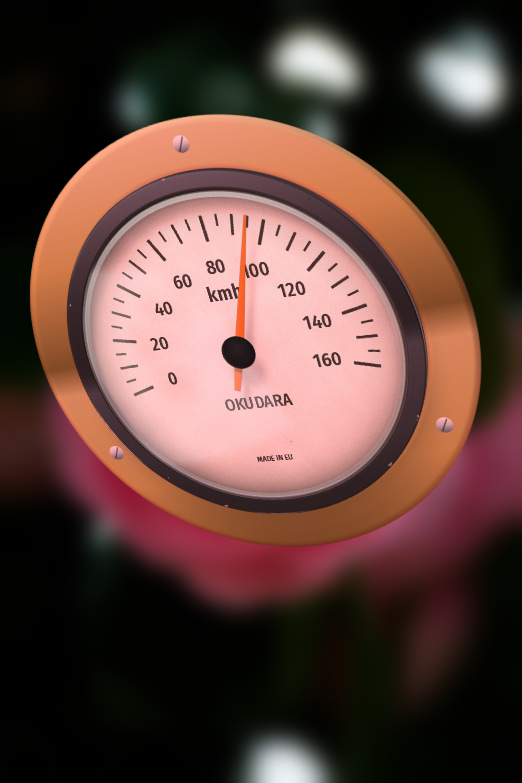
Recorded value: 95 km/h
